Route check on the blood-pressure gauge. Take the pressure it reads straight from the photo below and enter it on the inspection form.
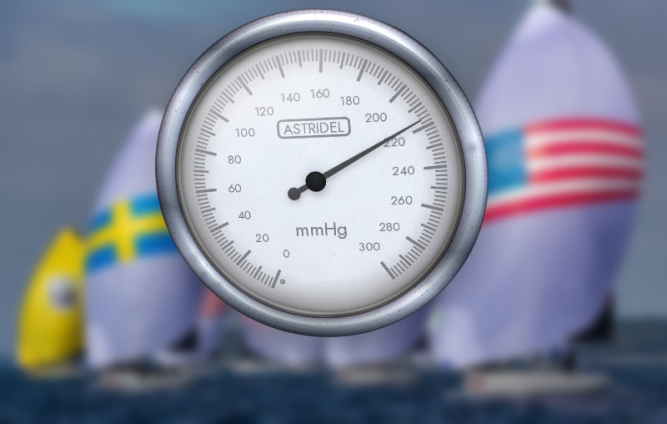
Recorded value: 216 mmHg
